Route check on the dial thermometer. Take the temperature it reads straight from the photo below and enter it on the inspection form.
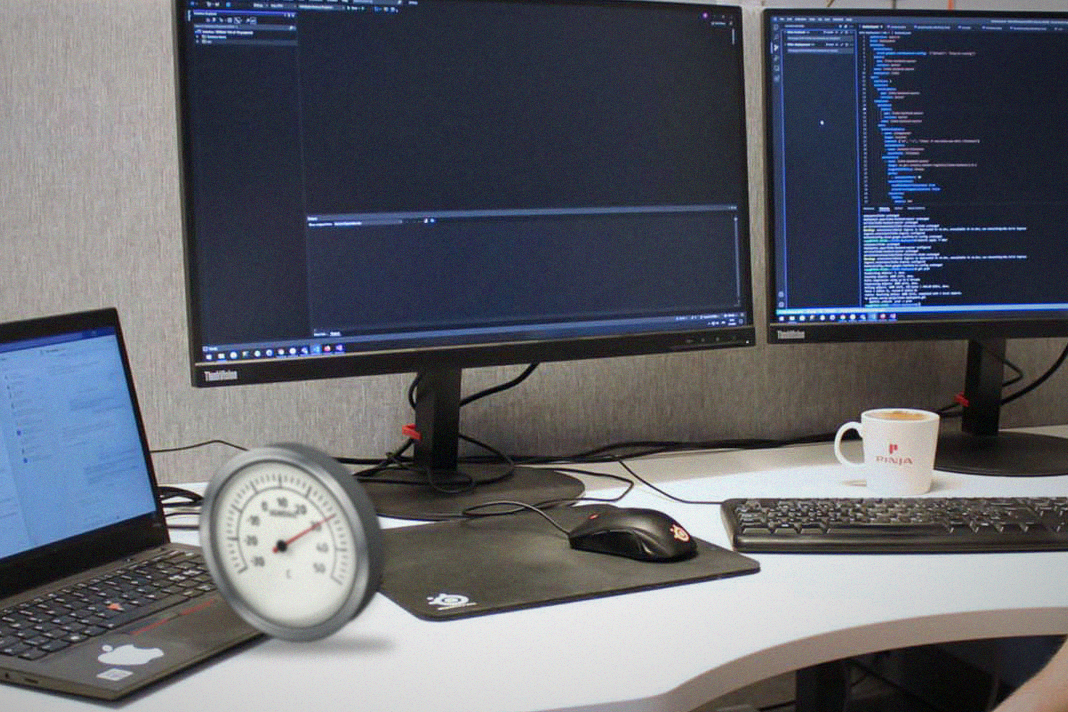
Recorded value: 30 °C
